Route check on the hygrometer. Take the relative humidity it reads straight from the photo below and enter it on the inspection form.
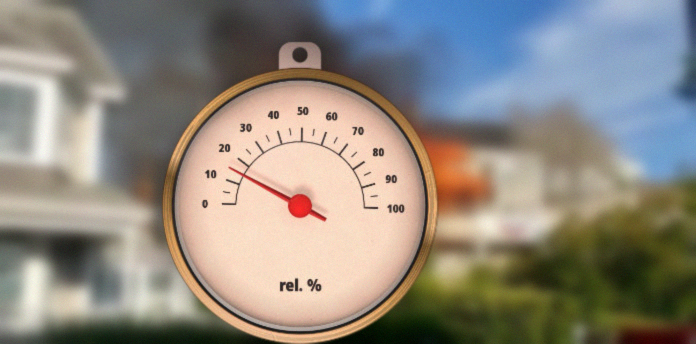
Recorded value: 15 %
